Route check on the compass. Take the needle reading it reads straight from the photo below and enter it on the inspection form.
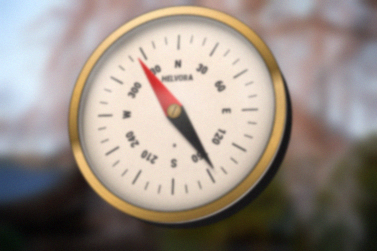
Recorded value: 325 °
